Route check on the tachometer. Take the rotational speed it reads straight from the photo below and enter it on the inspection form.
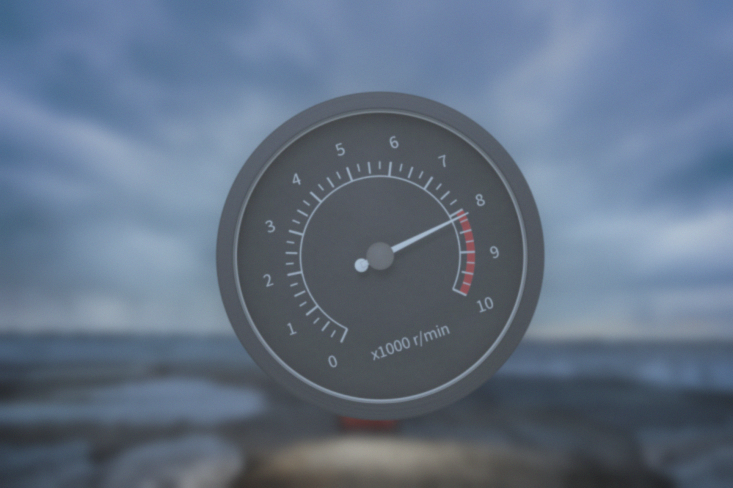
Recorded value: 8125 rpm
